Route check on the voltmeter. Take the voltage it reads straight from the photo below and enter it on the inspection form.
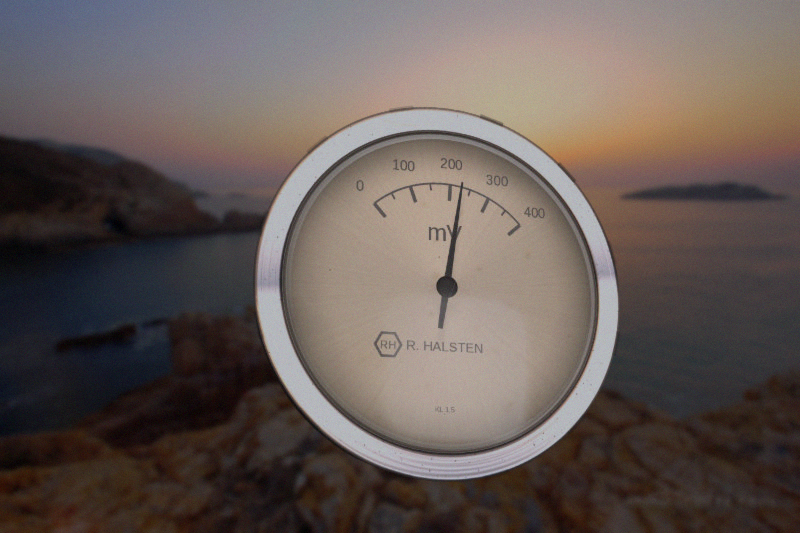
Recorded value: 225 mV
